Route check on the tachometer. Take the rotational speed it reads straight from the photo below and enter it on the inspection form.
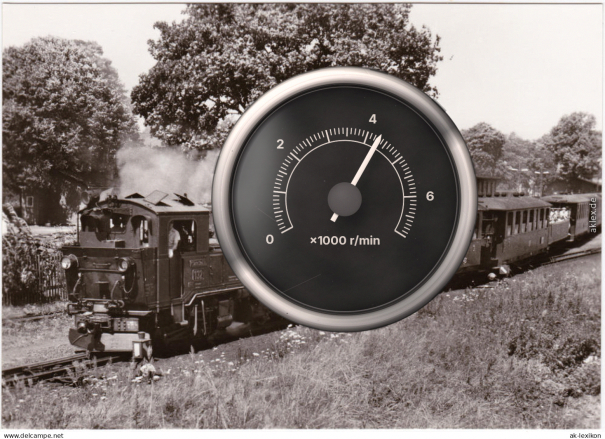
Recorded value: 4300 rpm
